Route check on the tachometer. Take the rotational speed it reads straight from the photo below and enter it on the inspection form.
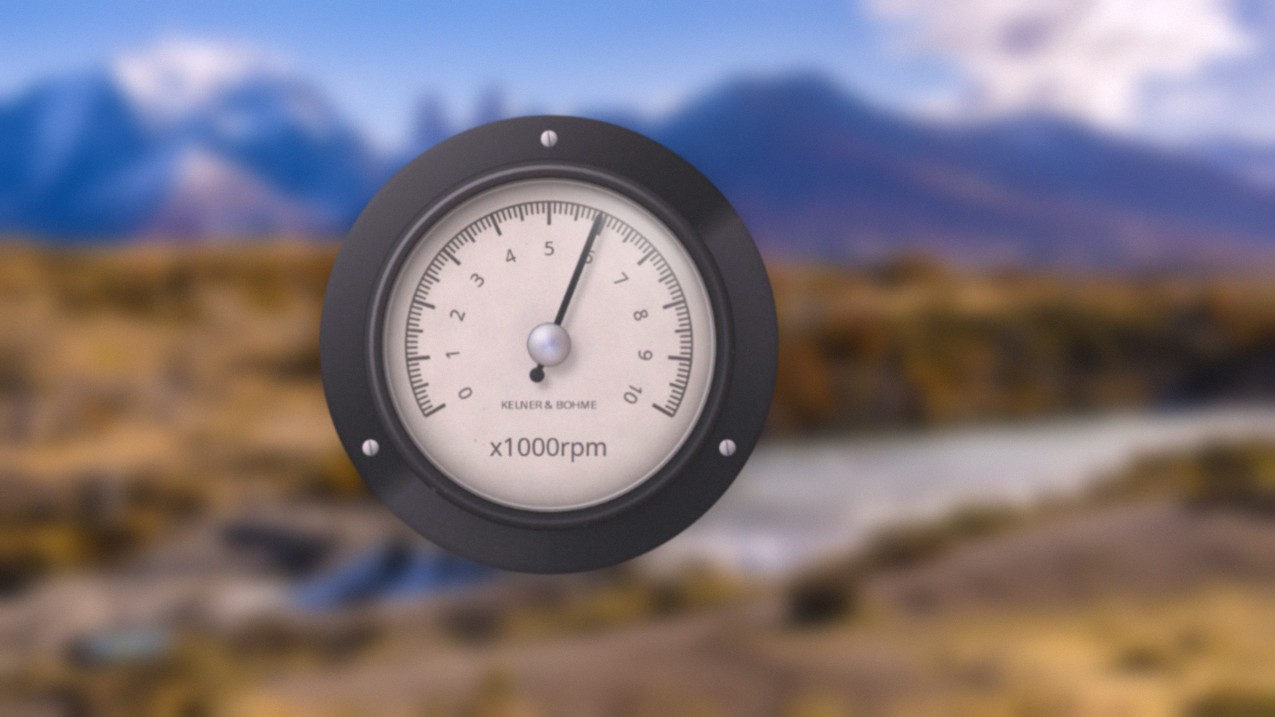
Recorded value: 5900 rpm
